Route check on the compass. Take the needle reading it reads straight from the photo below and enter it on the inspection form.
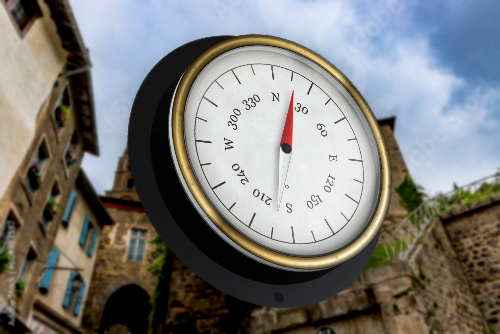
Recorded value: 15 °
